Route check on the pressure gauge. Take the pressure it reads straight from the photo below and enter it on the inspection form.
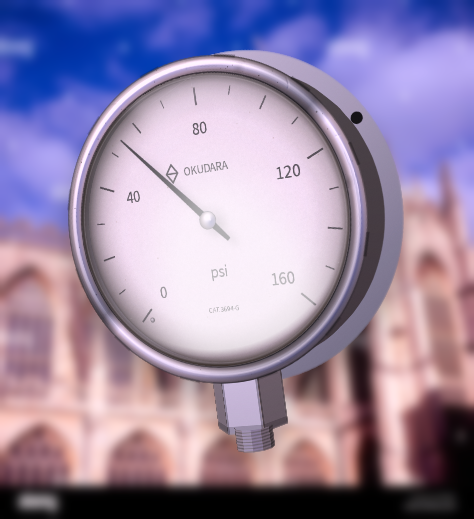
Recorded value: 55 psi
